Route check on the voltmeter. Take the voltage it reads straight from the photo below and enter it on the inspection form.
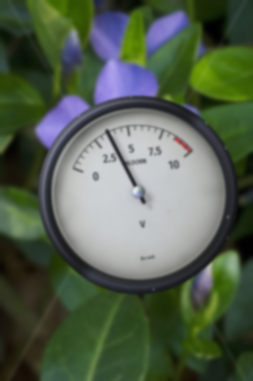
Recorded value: 3.5 V
